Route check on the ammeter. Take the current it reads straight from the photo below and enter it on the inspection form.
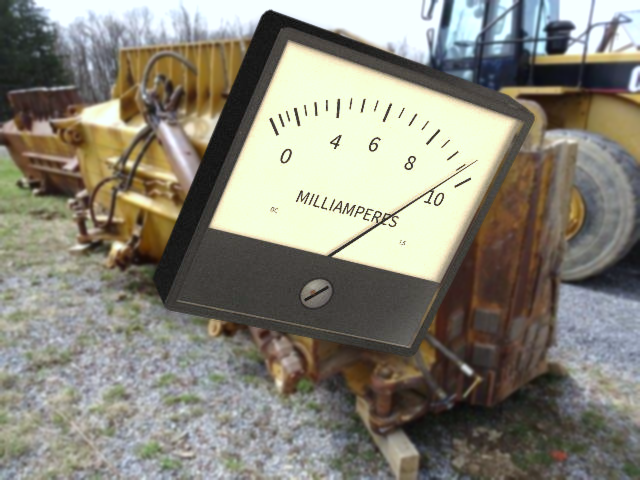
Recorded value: 9.5 mA
